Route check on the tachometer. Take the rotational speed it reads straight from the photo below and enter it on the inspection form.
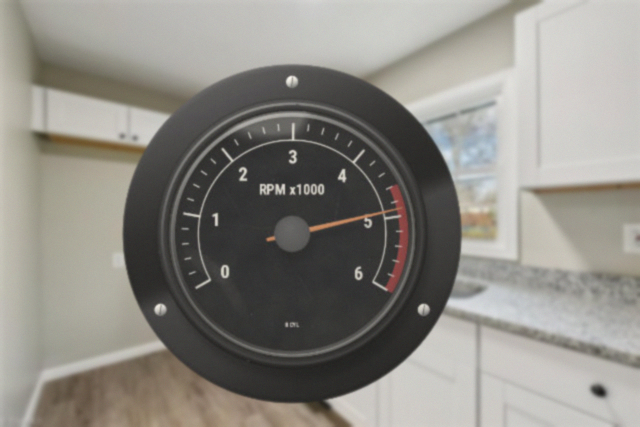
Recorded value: 4900 rpm
